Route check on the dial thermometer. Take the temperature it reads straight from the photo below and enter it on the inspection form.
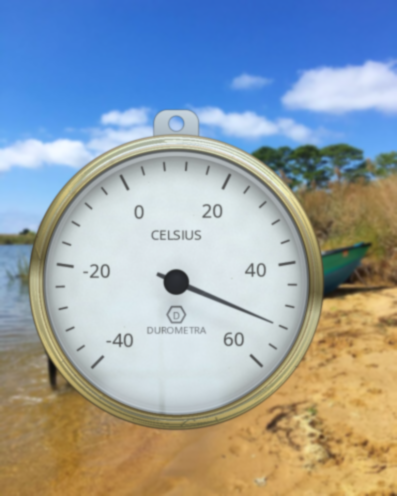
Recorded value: 52 °C
